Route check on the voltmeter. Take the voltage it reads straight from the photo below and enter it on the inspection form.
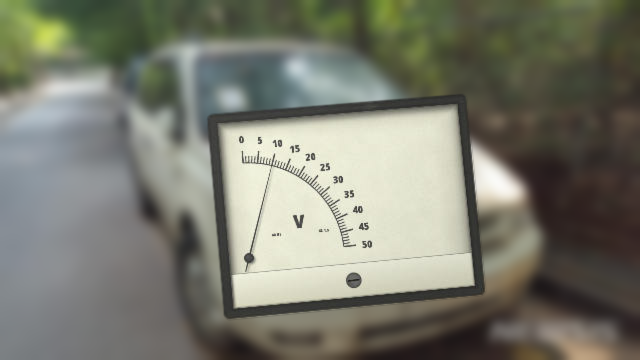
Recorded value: 10 V
